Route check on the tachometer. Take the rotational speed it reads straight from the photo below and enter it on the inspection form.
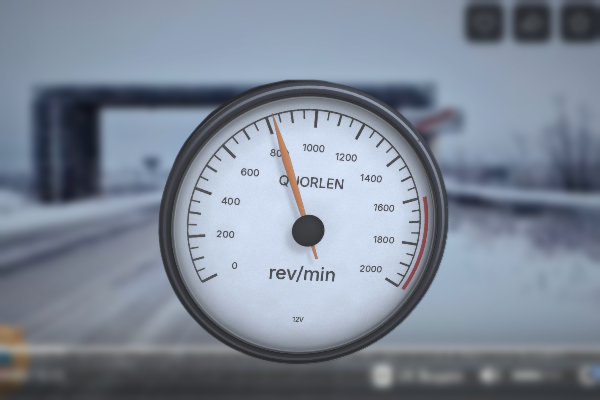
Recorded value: 825 rpm
